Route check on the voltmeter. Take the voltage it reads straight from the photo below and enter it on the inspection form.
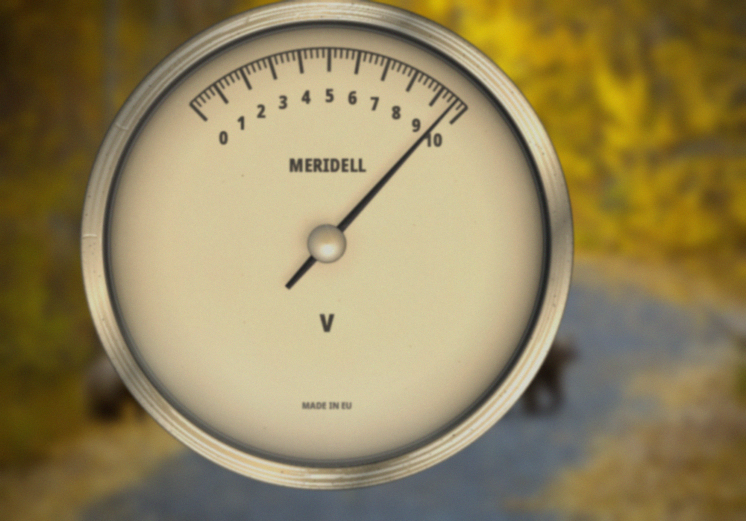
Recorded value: 9.6 V
